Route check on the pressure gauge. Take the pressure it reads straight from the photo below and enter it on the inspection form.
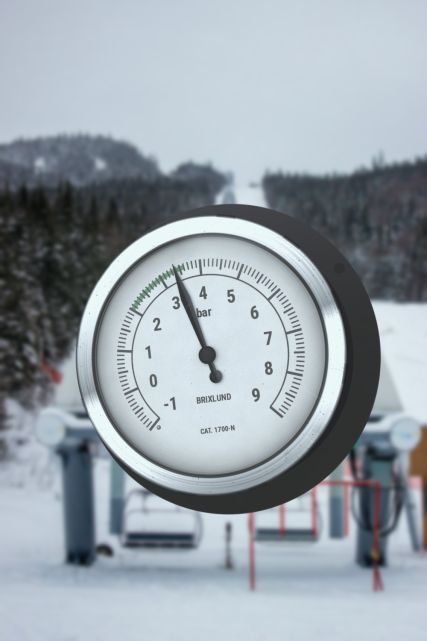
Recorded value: 3.4 bar
